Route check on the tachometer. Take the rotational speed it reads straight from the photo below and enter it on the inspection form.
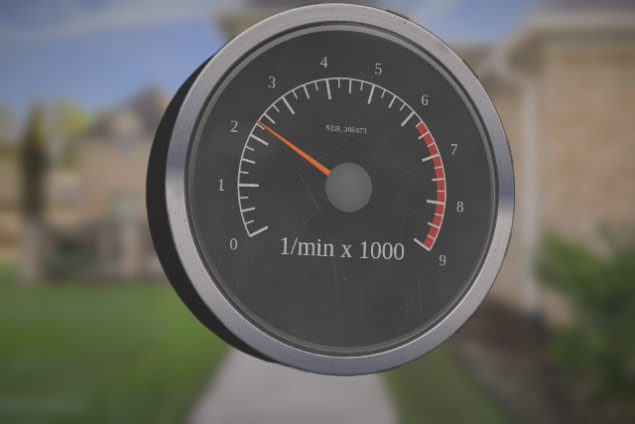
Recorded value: 2250 rpm
